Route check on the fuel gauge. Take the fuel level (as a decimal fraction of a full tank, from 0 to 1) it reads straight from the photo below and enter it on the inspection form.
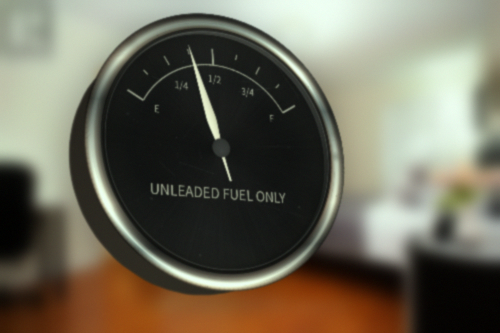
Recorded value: 0.375
